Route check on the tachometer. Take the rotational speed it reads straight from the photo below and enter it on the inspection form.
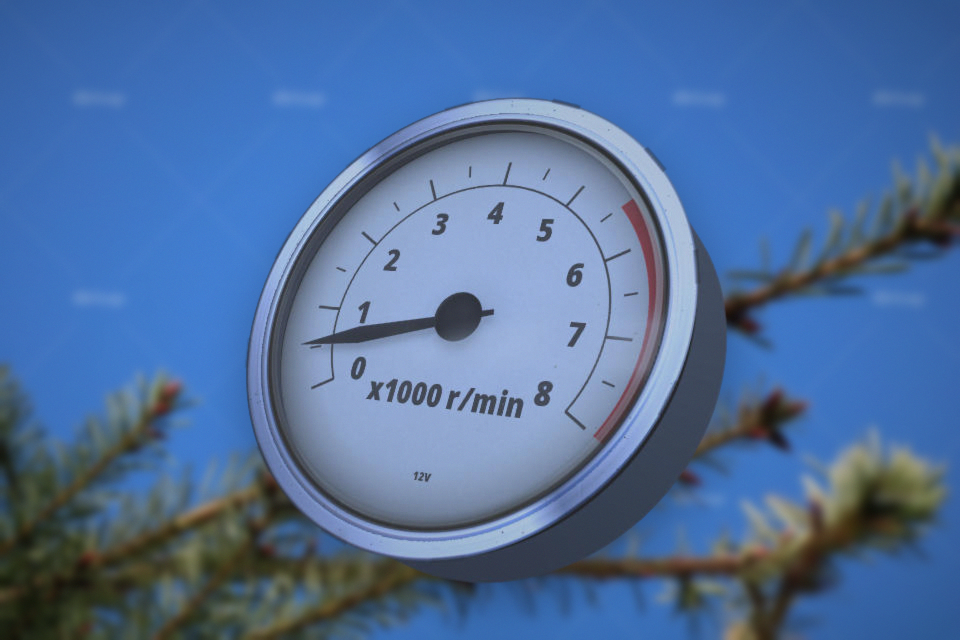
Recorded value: 500 rpm
